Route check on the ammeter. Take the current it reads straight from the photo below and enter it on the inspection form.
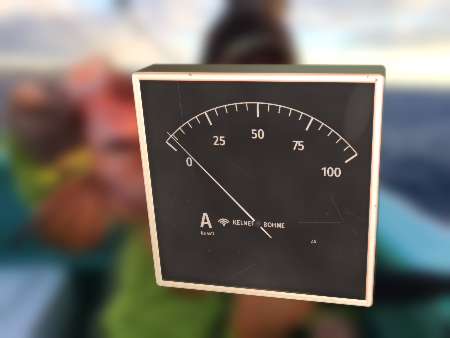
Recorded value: 5 A
